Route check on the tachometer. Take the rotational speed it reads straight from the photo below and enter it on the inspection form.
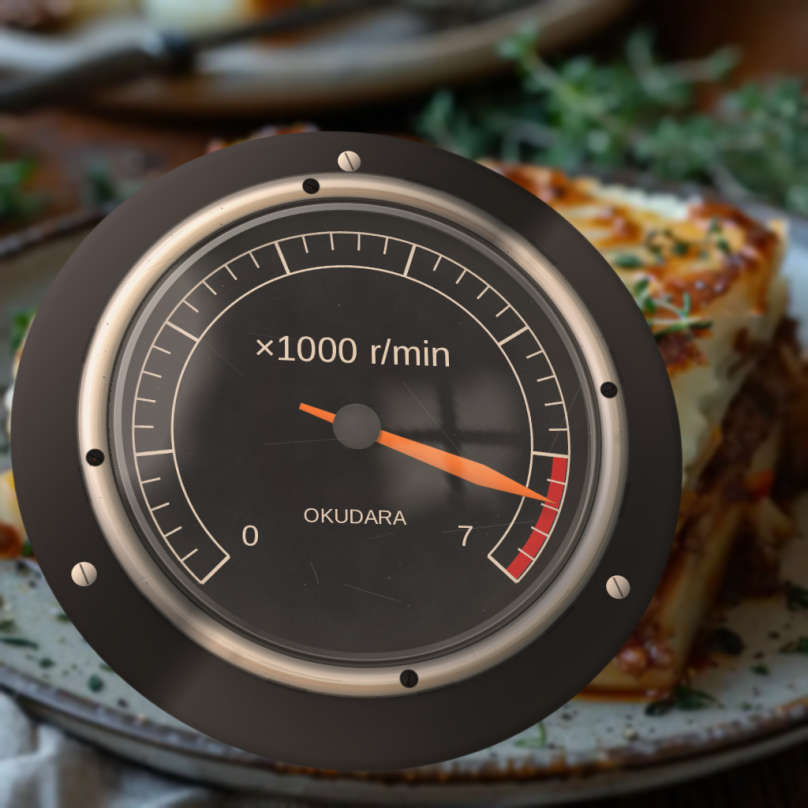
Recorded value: 6400 rpm
